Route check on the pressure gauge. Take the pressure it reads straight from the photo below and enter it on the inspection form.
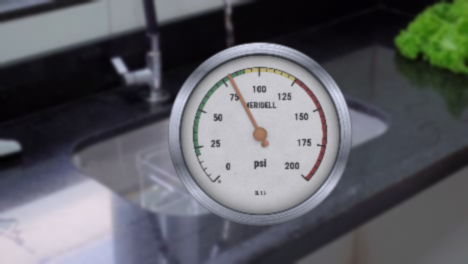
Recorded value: 80 psi
